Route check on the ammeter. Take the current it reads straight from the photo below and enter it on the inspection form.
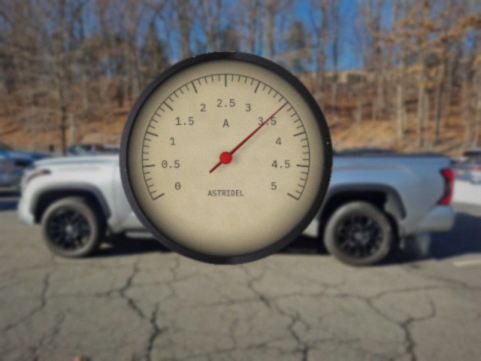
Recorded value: 3.5 A
